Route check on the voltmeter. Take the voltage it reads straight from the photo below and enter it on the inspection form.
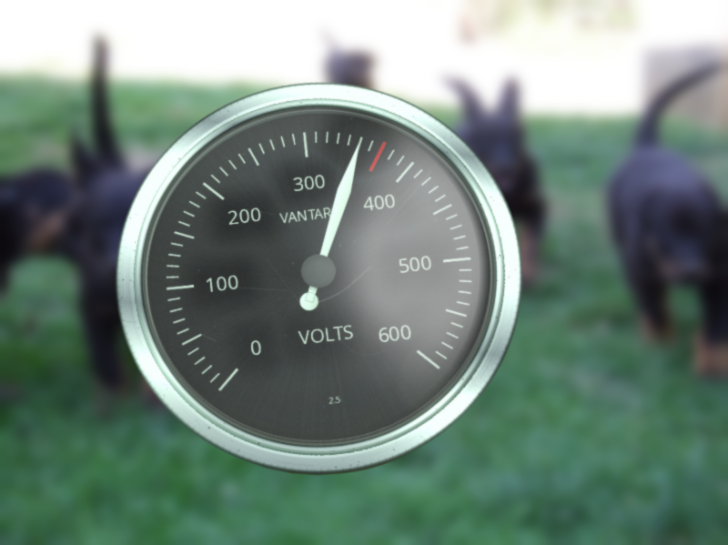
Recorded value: 350 V
